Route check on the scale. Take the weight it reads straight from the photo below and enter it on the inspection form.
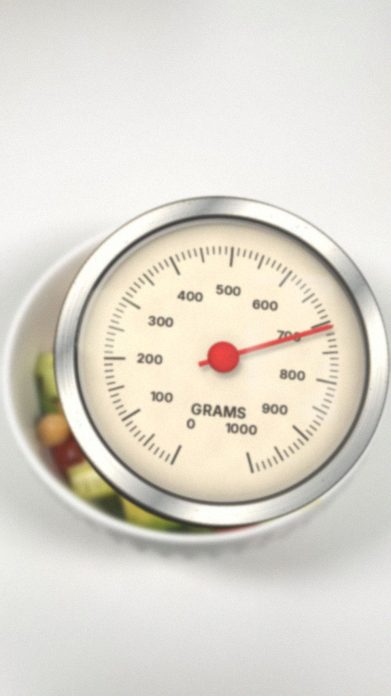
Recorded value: 710 g
